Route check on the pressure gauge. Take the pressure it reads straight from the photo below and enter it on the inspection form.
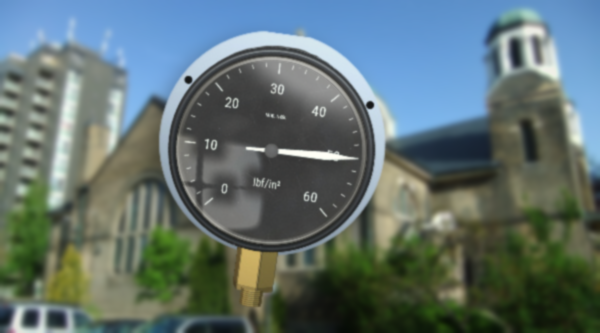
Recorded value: 50 psi
